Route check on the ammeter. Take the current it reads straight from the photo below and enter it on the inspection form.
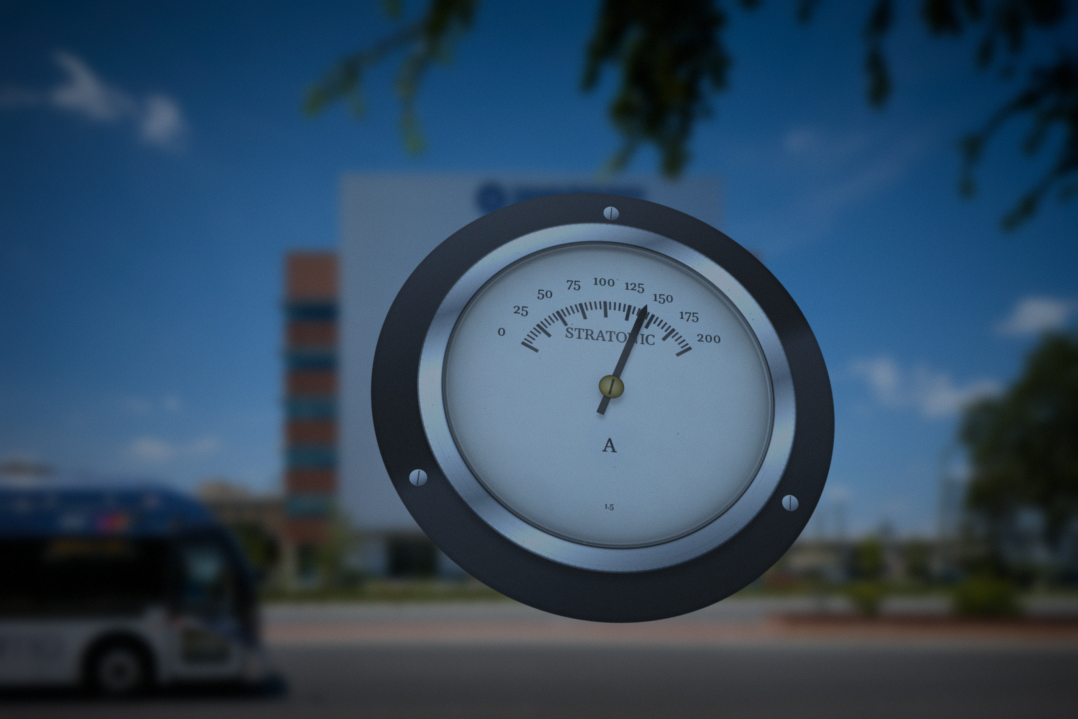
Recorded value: 140 A
